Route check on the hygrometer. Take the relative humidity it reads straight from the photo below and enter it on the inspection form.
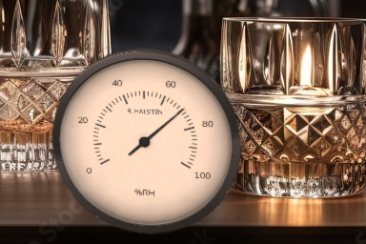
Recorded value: 70 %
